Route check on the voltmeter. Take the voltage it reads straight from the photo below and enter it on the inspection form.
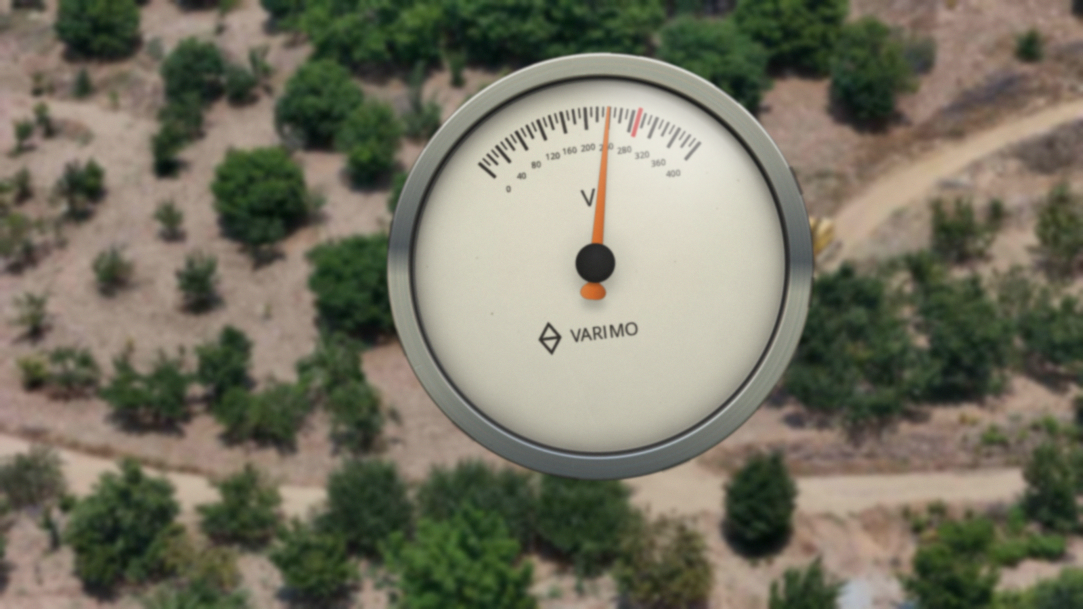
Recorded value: 240 V
